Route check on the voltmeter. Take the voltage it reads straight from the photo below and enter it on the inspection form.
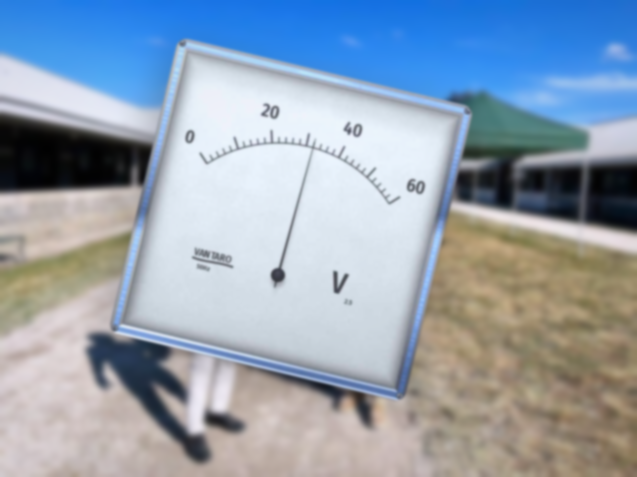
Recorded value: 32 V
